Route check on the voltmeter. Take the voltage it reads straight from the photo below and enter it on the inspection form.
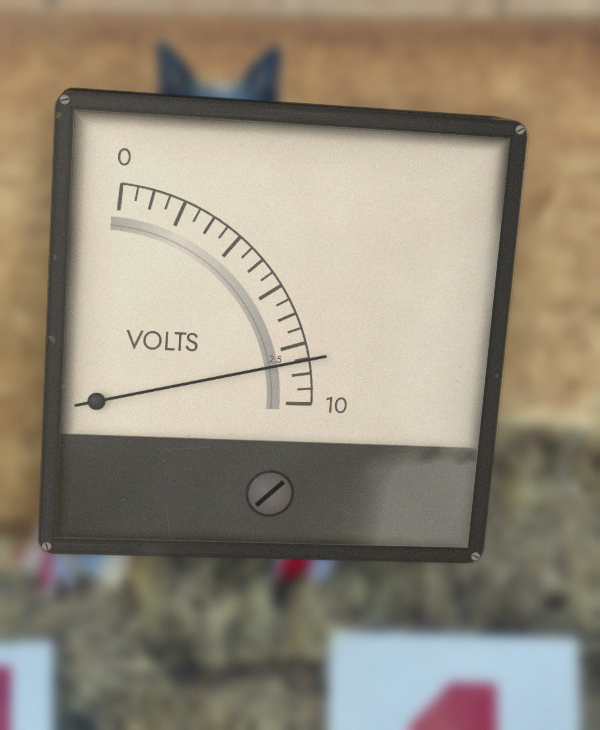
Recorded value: 8.5 V
